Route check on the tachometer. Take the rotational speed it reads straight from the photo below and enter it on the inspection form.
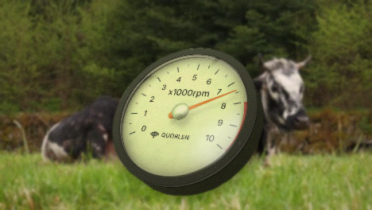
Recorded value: 7500 rpm
